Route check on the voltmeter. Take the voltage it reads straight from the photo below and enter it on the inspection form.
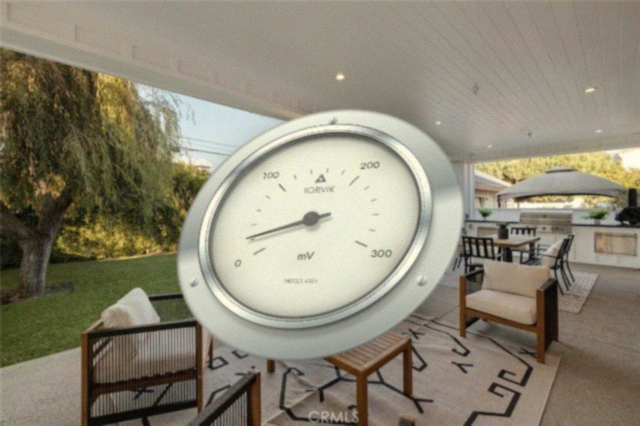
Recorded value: 20 mV
